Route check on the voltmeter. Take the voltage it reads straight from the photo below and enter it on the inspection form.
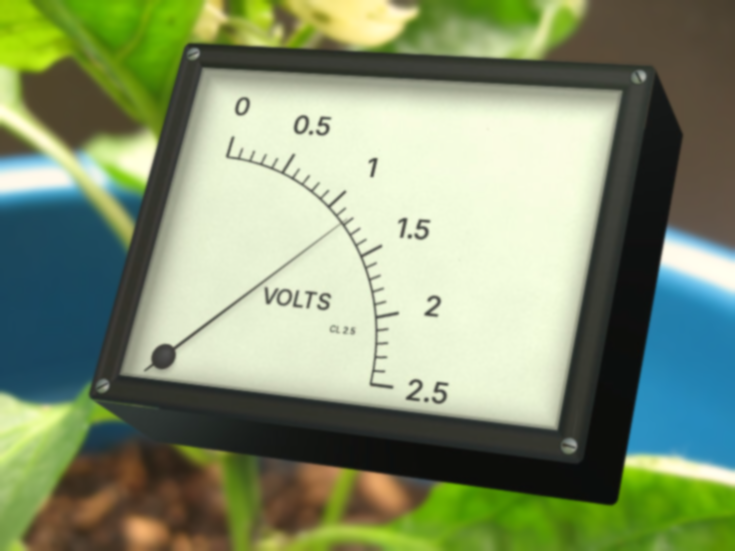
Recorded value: 1.2 V
